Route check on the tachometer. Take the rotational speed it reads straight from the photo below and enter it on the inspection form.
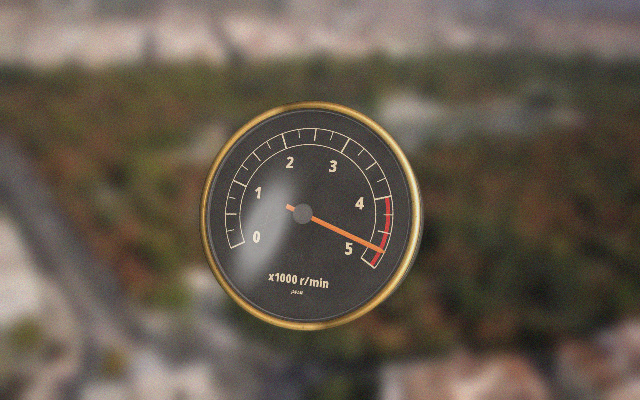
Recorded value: 4750 rpm
